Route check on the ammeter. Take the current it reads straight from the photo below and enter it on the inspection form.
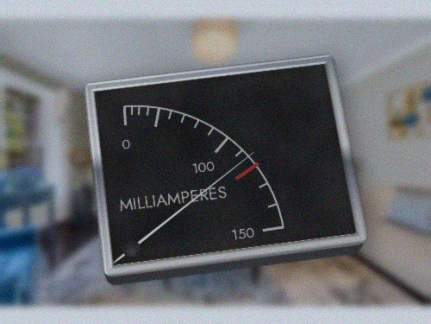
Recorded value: 115 mA
